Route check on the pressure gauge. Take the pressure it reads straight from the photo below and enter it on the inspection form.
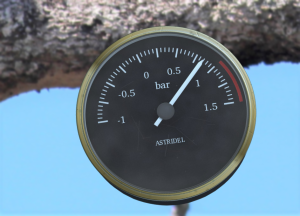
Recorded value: 0.85 bar
